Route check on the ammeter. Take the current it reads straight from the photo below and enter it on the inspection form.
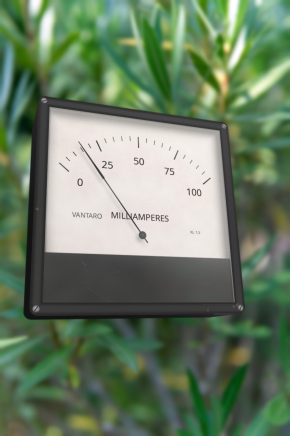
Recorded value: 15 mA
